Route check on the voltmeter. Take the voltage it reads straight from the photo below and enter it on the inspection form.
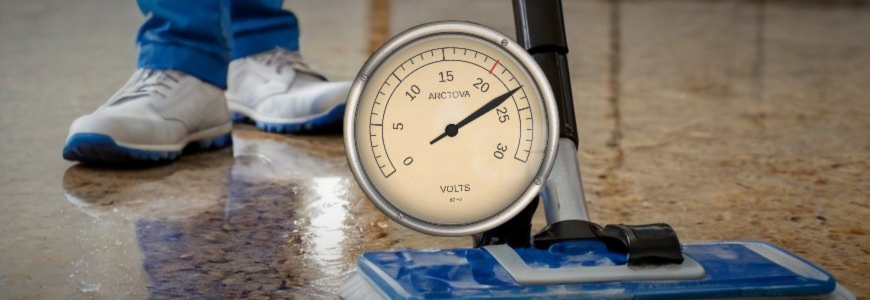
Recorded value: 23 V
